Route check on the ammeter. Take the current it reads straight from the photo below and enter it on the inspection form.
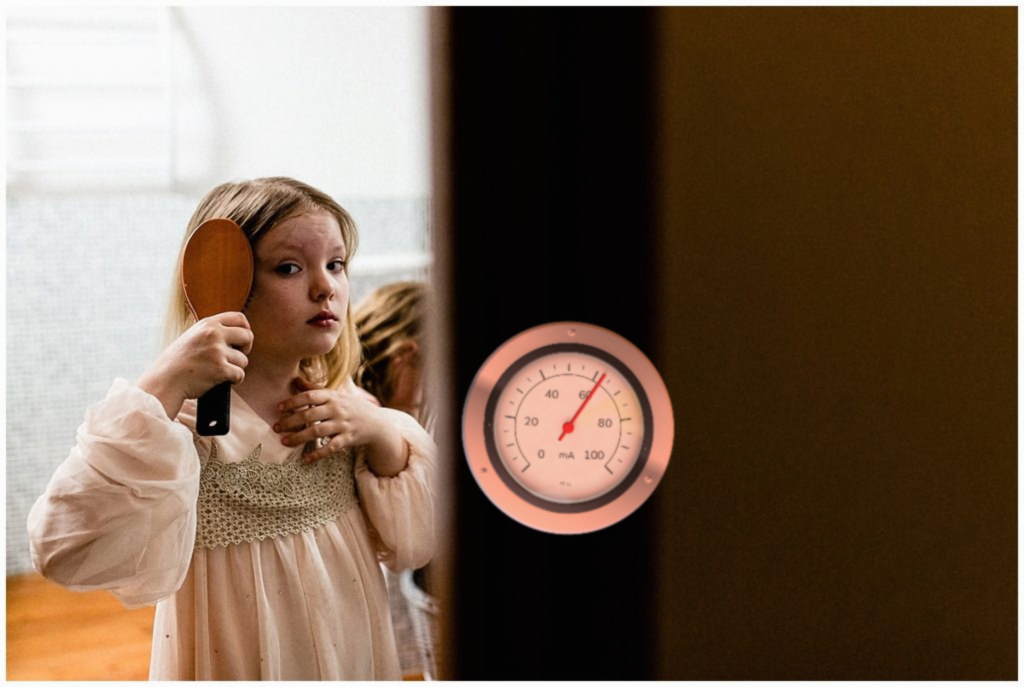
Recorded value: 62.5 mA
